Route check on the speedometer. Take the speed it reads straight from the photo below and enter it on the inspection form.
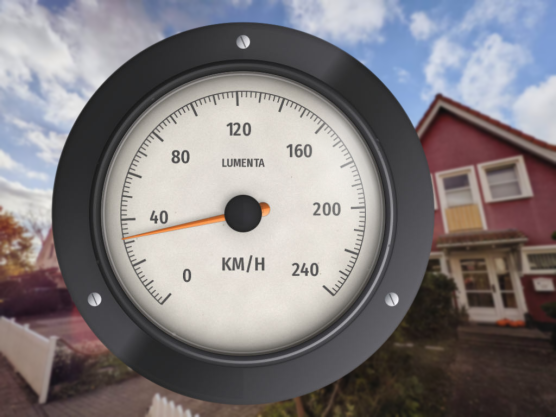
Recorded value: 32 km/h
